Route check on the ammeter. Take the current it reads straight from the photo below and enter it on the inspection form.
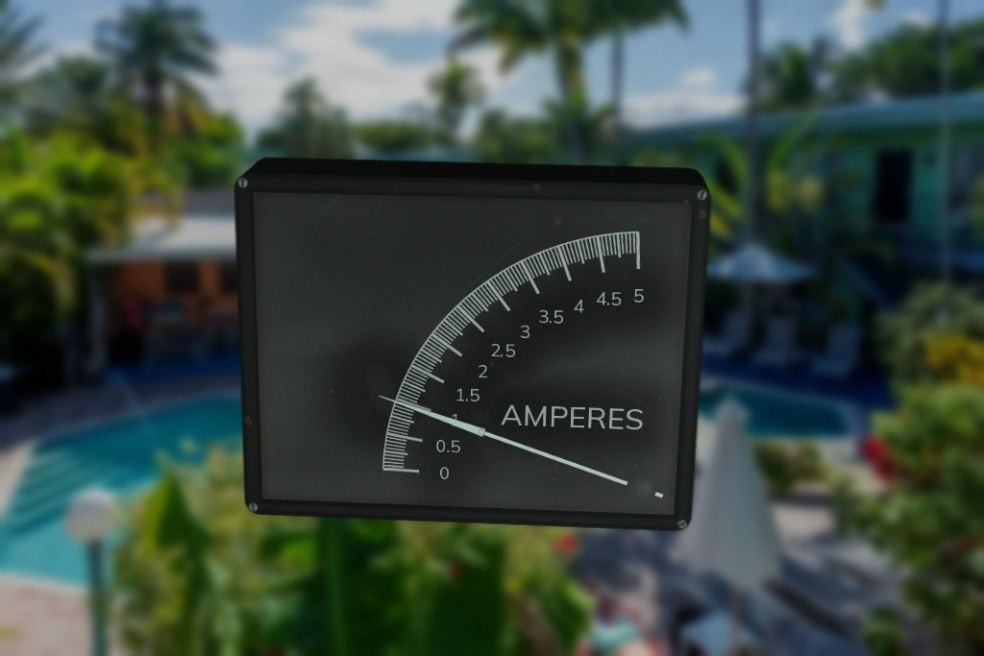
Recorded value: 1 A
